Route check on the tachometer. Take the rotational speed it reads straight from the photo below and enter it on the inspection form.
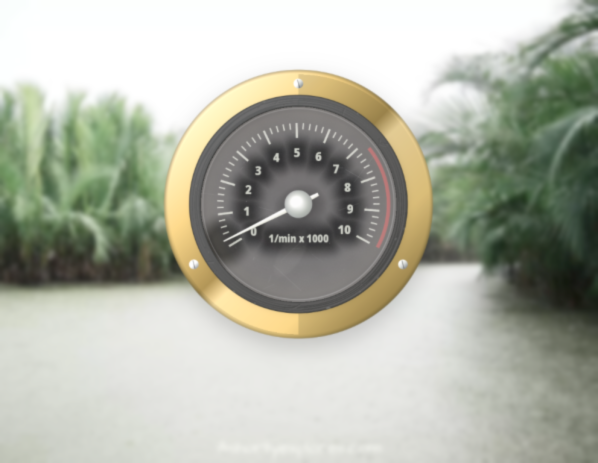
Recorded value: 200 rpm
